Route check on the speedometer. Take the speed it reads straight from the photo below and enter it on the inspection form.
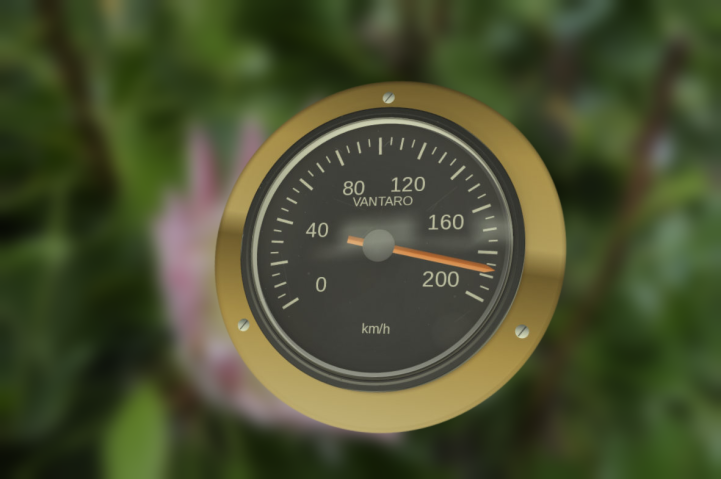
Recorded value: 187.5 km/h
